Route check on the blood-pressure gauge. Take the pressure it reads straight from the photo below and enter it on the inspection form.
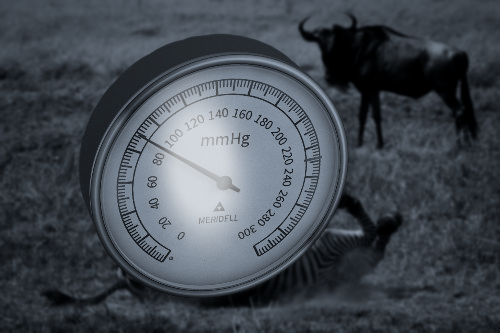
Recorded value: 90 mmHg
